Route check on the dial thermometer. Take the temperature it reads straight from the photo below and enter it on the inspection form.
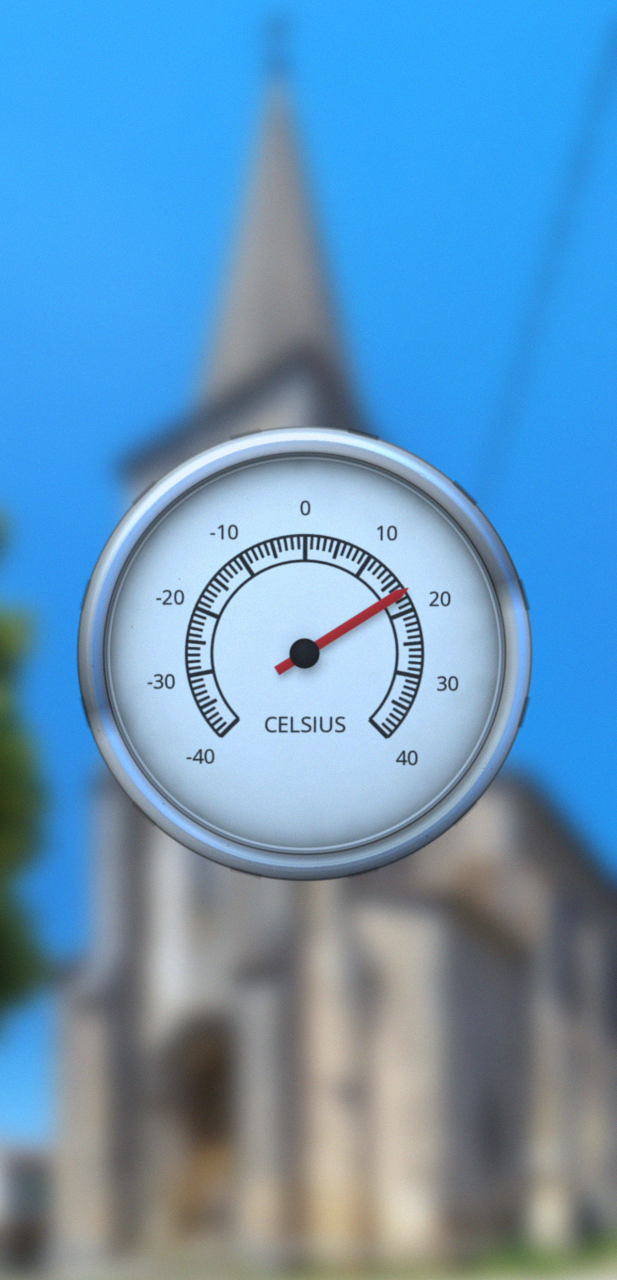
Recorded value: 17 °C
